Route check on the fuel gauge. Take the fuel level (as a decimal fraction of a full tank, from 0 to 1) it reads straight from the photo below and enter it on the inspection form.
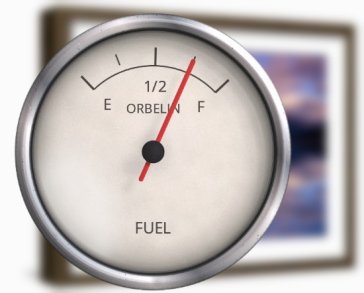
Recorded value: 0.75
